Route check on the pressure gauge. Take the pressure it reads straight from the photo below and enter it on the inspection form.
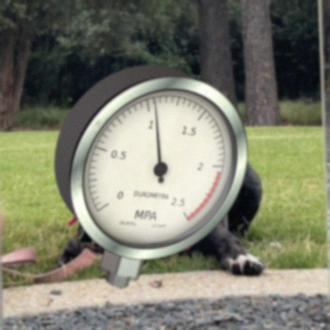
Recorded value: 1.05 MPa
